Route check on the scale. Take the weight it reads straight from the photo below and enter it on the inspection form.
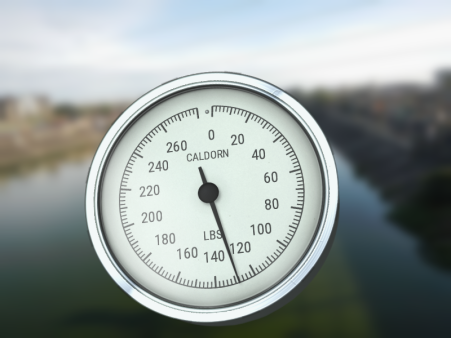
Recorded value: 128 lb
